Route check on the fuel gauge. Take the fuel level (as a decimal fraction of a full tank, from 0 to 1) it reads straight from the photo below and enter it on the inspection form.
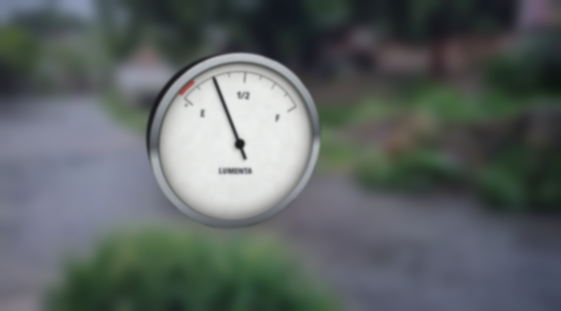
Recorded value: 0.25
